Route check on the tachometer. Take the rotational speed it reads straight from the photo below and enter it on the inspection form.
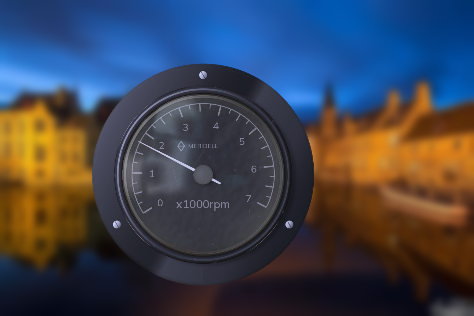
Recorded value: 1750 rpm
